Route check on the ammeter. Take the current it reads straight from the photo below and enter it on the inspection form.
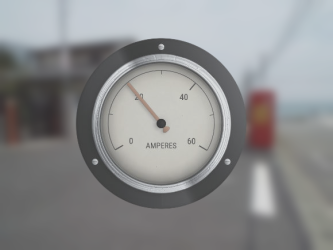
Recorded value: 20 A
